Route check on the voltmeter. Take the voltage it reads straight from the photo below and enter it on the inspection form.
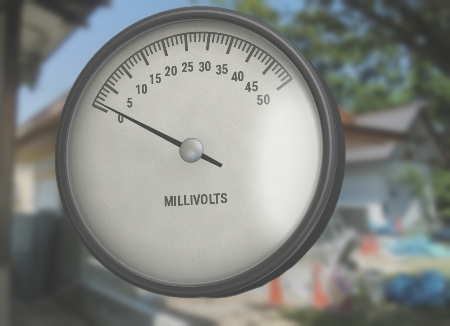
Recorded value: 1 mV
